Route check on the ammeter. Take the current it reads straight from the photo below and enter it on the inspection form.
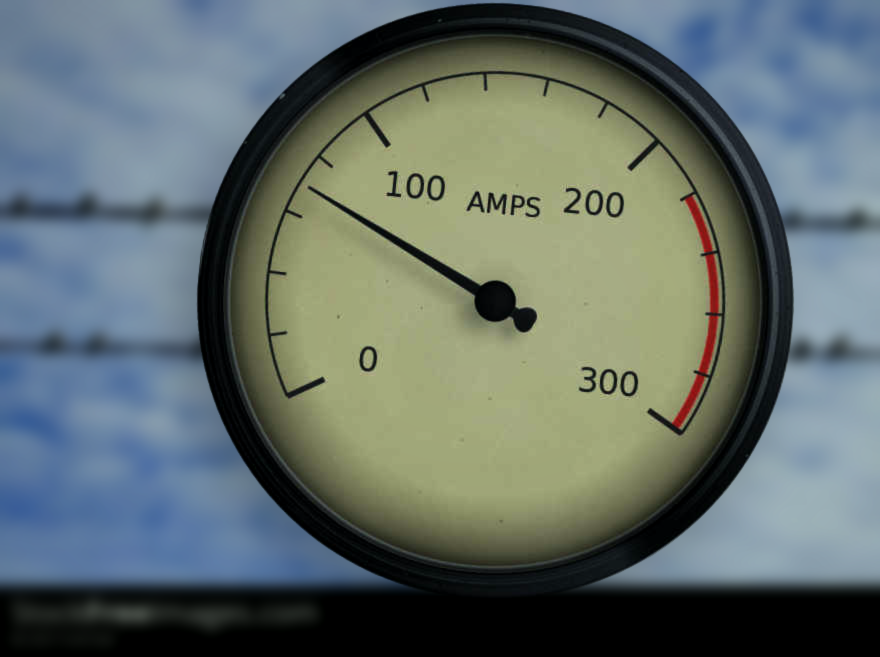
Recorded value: 70 A
